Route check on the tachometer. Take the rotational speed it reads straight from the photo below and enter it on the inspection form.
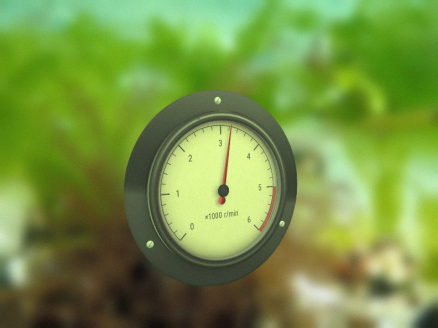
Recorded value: 3200 rpm
